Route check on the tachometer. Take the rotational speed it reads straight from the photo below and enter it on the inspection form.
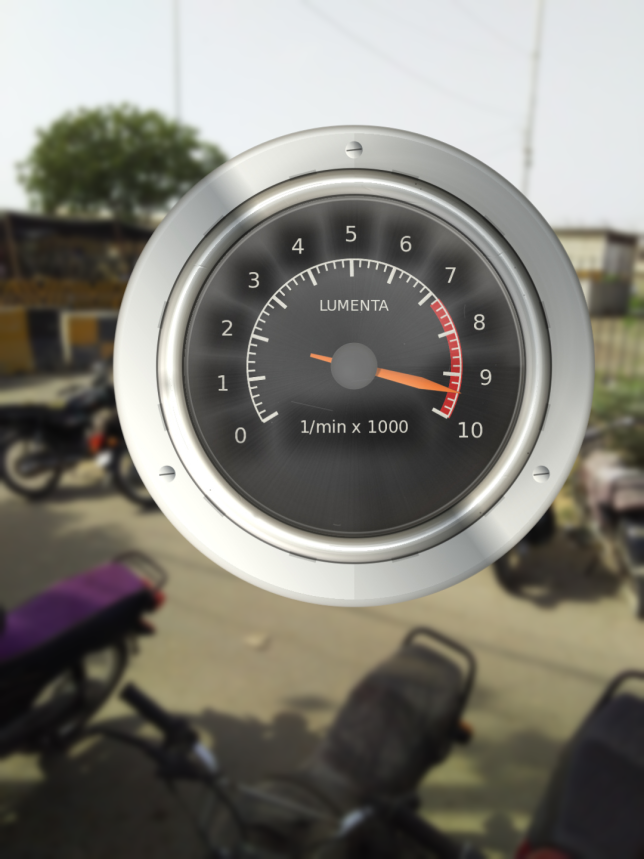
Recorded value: 9400 rpm
